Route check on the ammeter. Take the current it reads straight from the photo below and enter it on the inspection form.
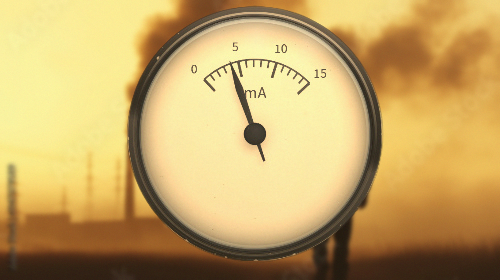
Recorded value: 4 mA
